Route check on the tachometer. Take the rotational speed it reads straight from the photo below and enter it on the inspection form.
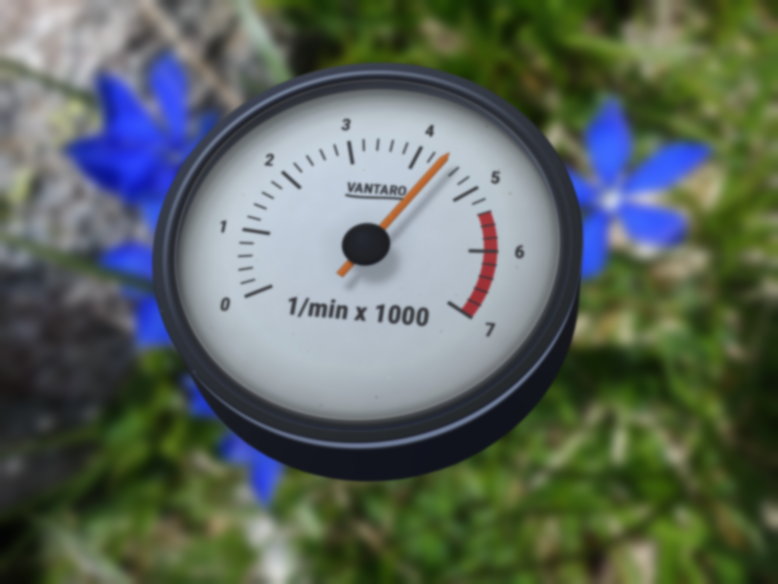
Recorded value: 4400 rpm
